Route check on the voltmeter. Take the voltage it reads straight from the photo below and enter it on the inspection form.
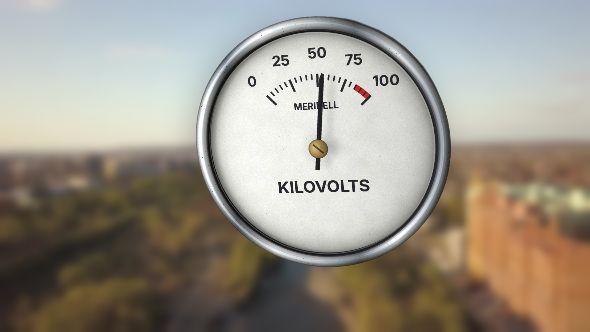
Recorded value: 55 kV
